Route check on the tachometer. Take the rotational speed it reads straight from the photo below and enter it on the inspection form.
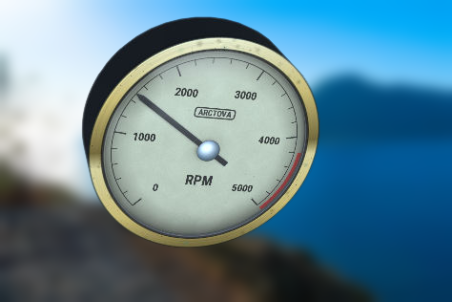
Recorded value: 1500 rpm
